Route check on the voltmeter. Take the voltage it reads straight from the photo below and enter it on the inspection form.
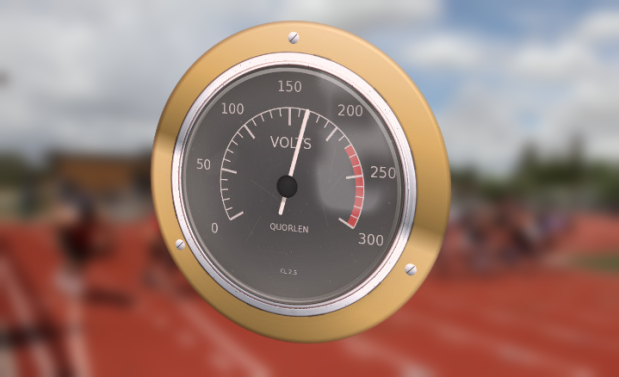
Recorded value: 170 V
